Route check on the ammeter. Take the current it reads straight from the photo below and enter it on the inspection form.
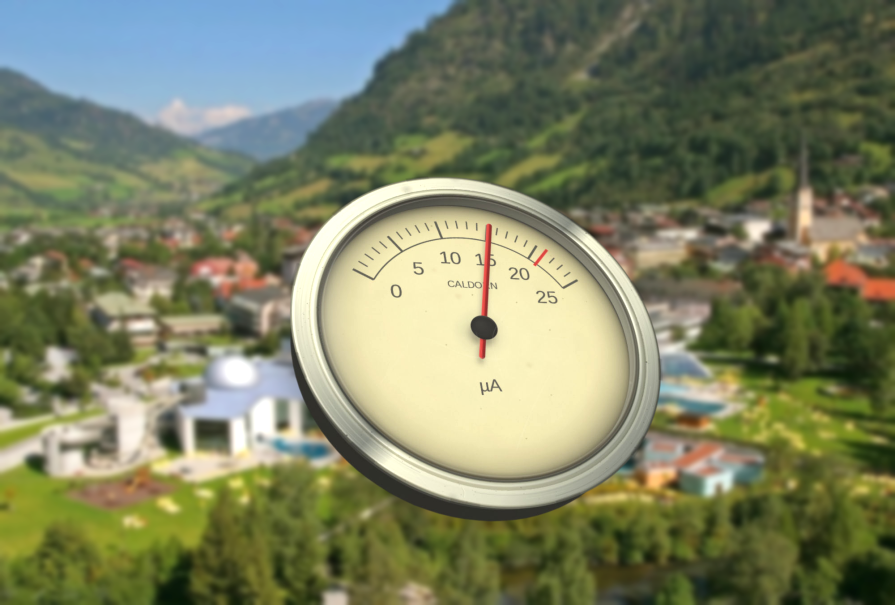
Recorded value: 15 µA
